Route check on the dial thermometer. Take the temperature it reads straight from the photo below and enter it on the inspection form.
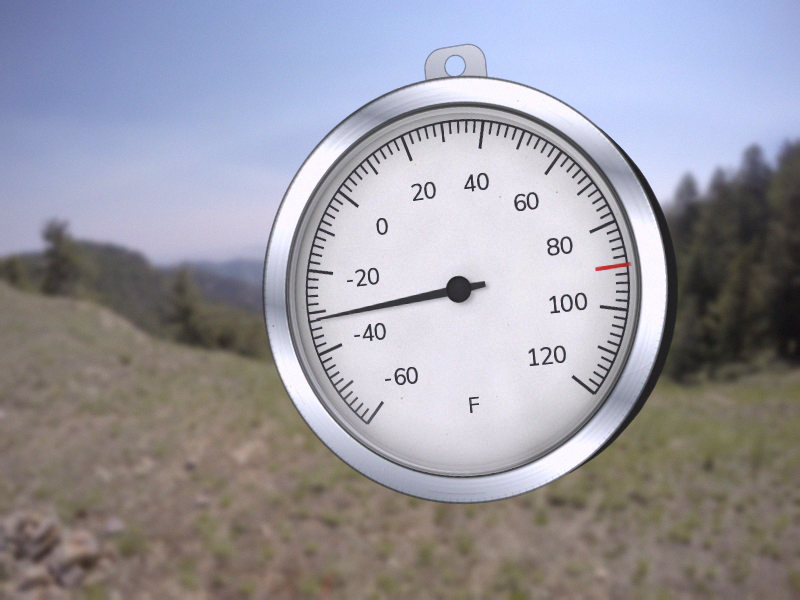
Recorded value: -32 °F
